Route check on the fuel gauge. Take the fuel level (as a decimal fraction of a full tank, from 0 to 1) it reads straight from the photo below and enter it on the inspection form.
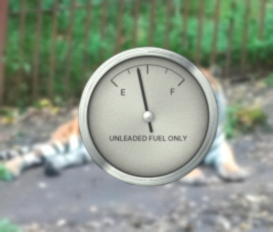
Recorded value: 0.375
